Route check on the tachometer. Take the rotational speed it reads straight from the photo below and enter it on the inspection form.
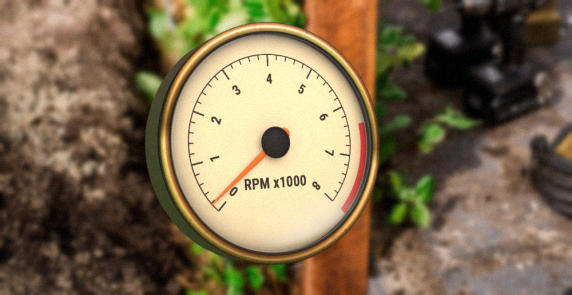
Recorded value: 200 rpm
